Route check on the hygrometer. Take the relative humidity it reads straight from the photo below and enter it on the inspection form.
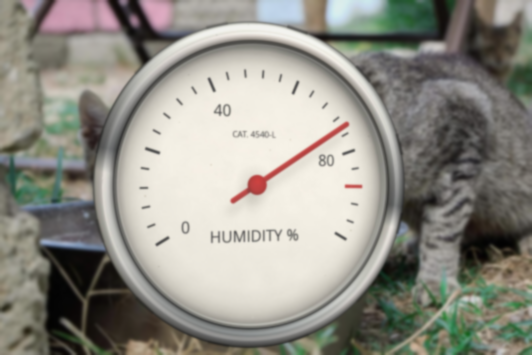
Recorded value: 74 %
